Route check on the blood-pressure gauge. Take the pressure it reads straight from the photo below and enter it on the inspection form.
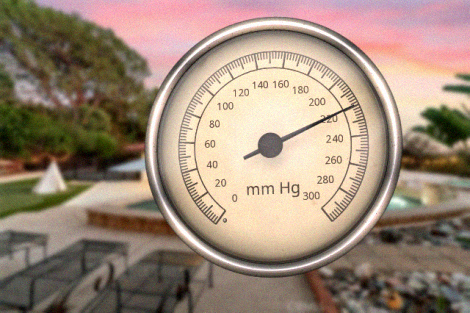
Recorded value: 220 mmHg
